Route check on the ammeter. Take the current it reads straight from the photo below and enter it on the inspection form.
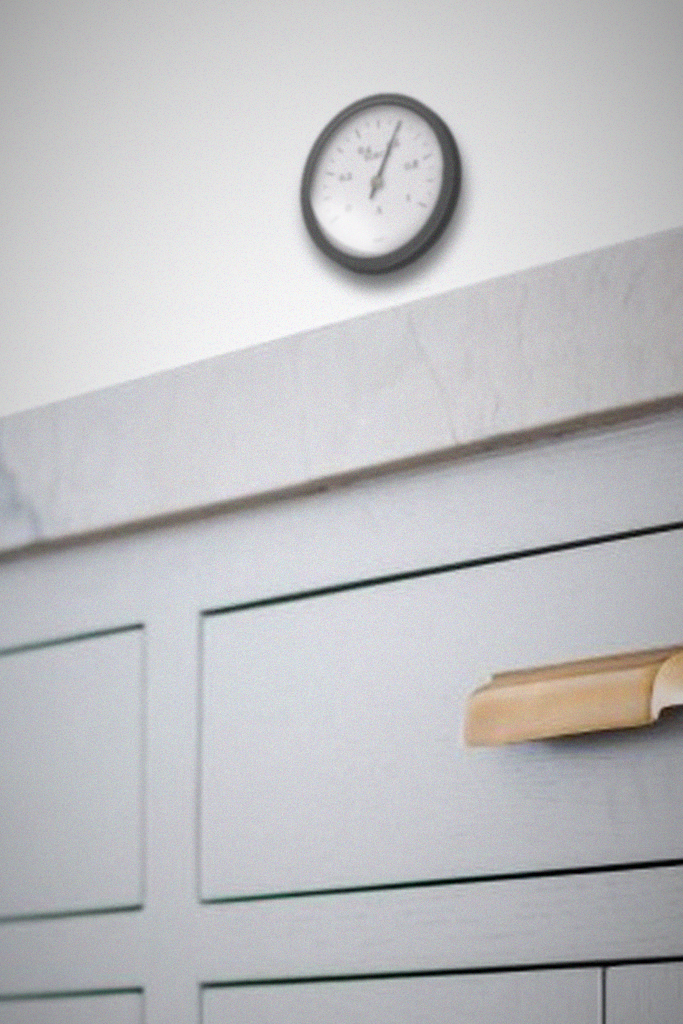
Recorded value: 0.6 A
